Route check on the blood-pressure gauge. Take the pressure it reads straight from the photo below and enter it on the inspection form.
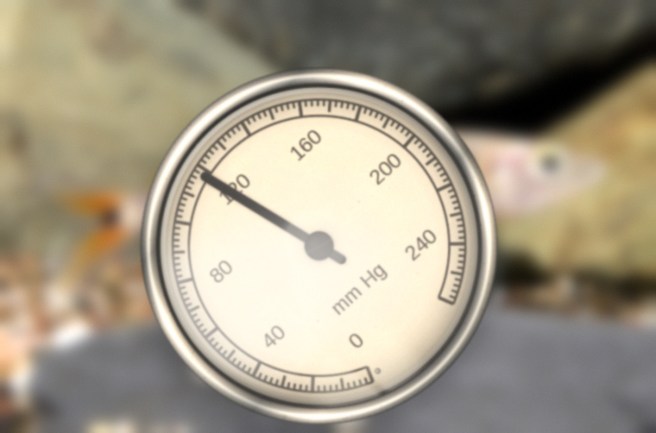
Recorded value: 118 mmHg
